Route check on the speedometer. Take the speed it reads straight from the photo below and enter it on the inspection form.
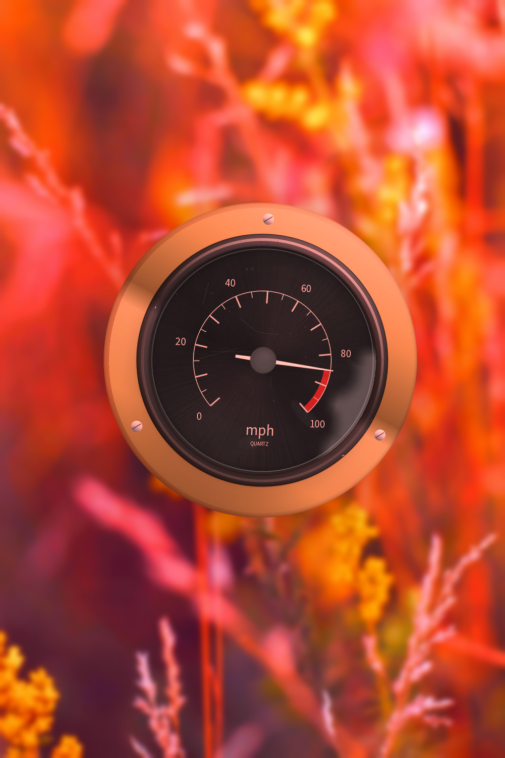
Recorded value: 85 mph
